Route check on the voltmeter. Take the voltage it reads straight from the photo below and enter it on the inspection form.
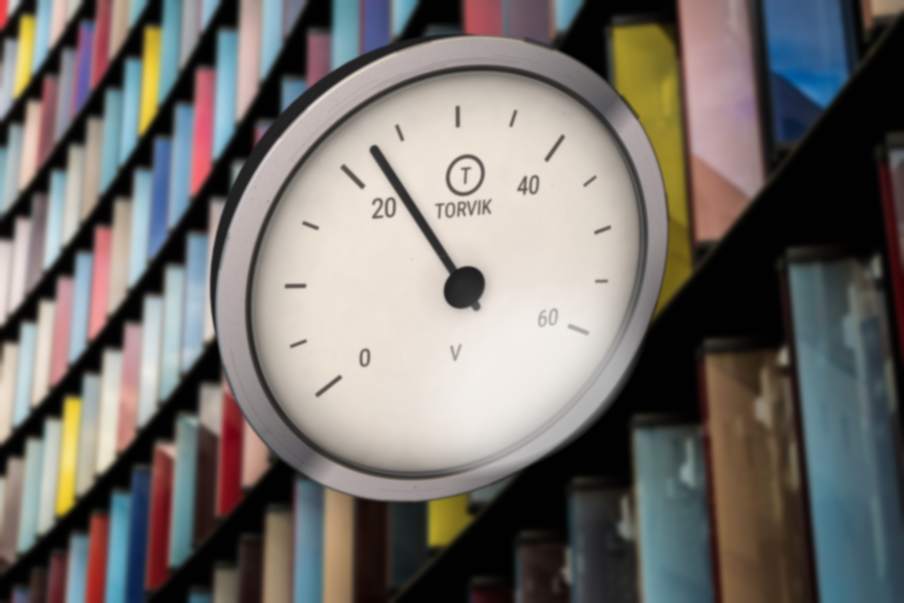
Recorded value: 22.5 V
